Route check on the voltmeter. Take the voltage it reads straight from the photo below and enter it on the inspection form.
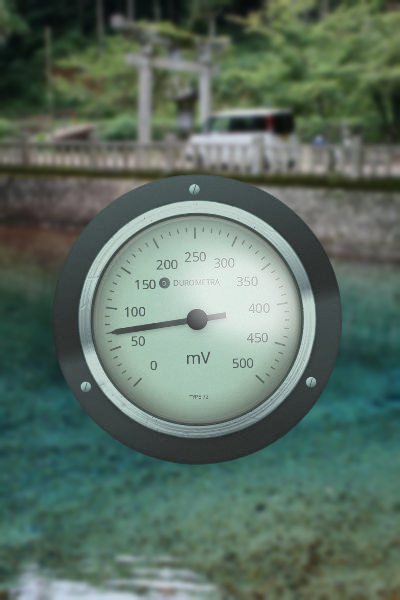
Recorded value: 70 mV
